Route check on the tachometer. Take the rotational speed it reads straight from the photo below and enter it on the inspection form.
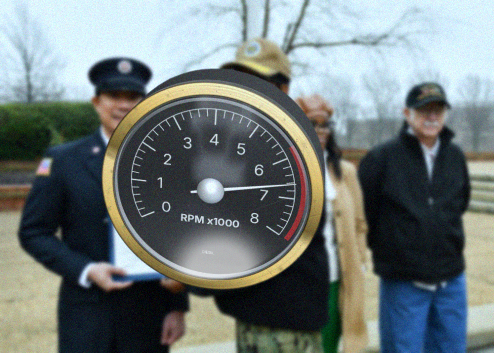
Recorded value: 6600 rpm
